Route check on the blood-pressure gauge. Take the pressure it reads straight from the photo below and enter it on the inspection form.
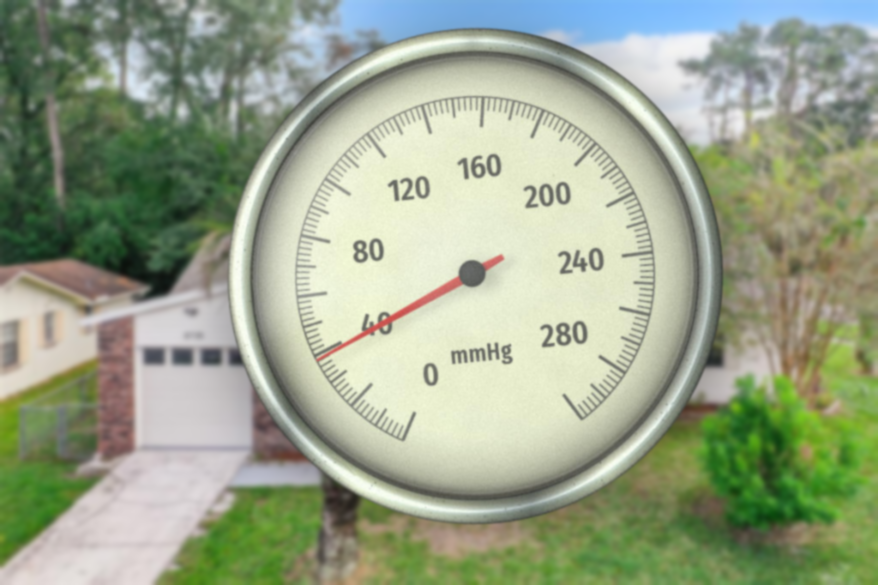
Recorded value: 38 mmHg
